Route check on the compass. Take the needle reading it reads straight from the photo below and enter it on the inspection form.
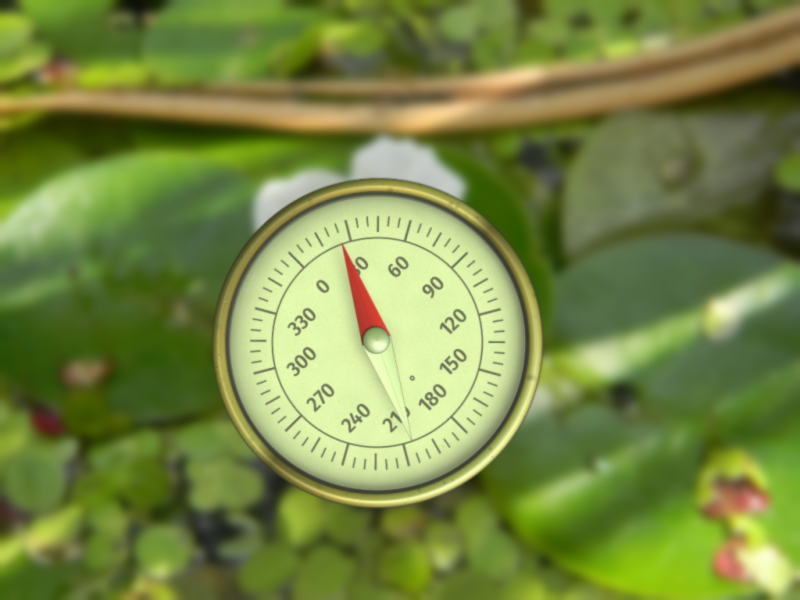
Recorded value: 25 °
